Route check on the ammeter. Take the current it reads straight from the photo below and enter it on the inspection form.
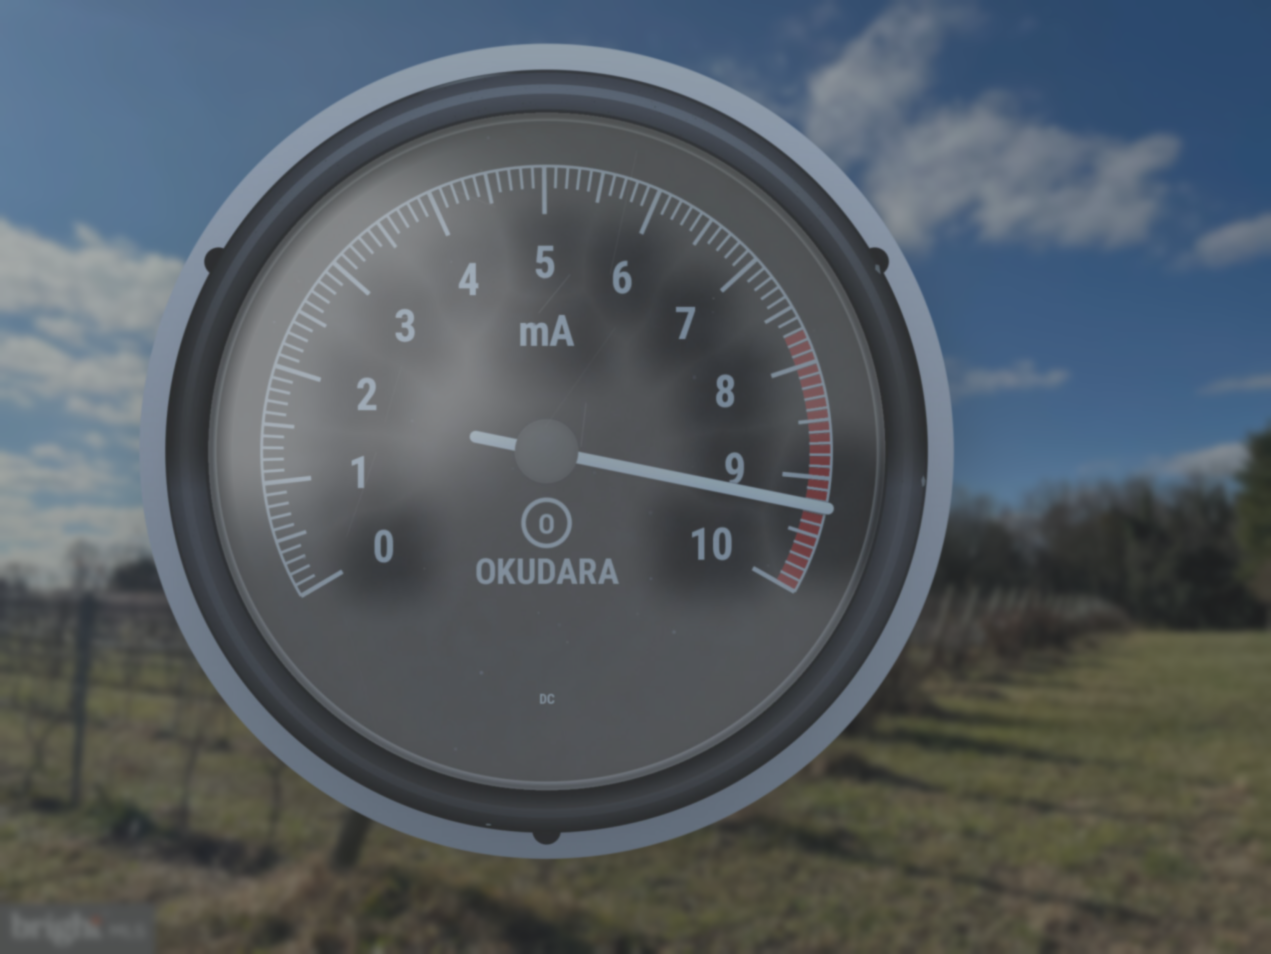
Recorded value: 9.25 mA
